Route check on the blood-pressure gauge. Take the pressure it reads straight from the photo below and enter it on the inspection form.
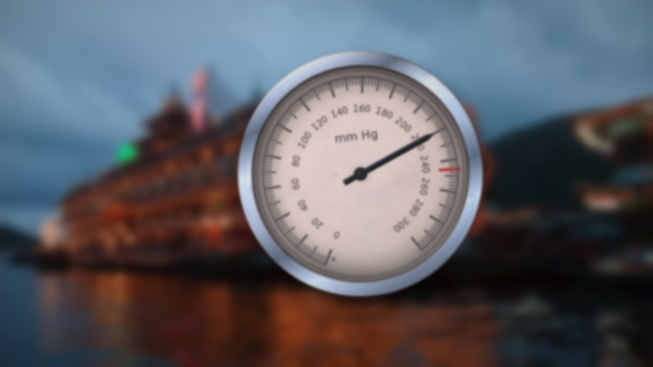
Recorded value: 220 mmHg
